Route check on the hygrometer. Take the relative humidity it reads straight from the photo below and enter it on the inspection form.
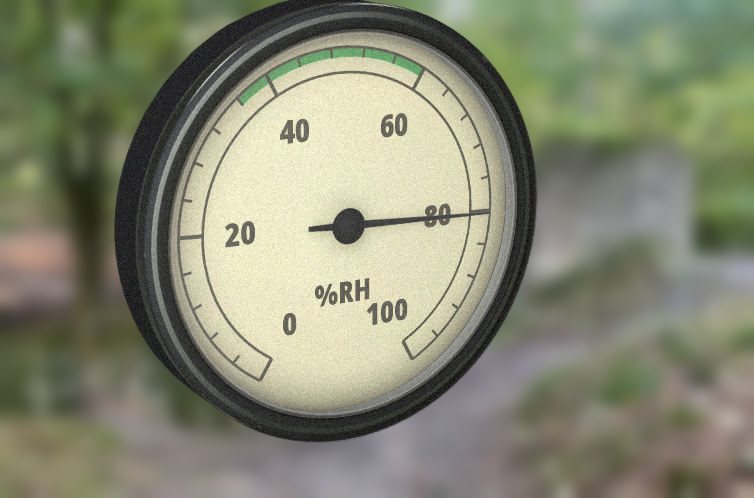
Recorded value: 80 %
